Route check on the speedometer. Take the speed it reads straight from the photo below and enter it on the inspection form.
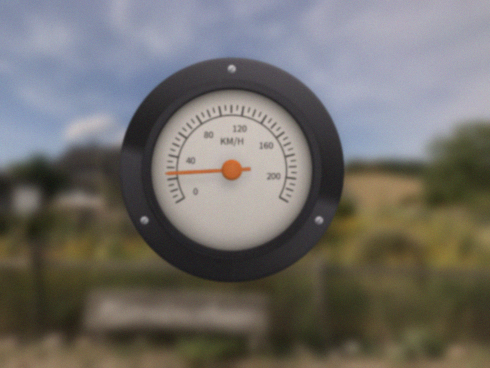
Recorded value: 25 km/h
